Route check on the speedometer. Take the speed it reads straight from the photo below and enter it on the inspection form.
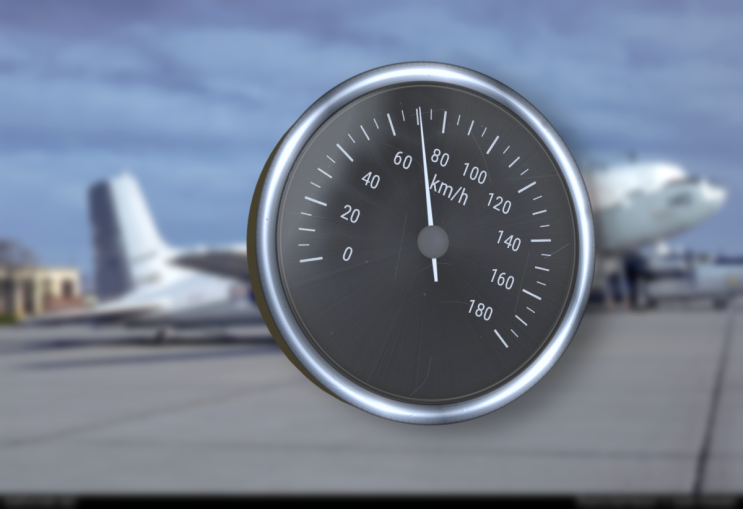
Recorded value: 70 km/h
